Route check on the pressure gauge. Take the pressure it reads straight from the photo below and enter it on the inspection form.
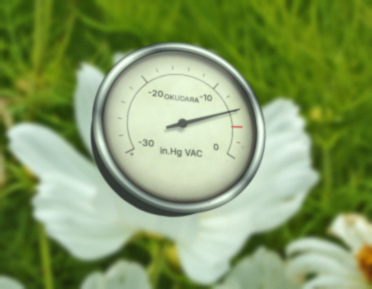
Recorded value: -6 inHg
